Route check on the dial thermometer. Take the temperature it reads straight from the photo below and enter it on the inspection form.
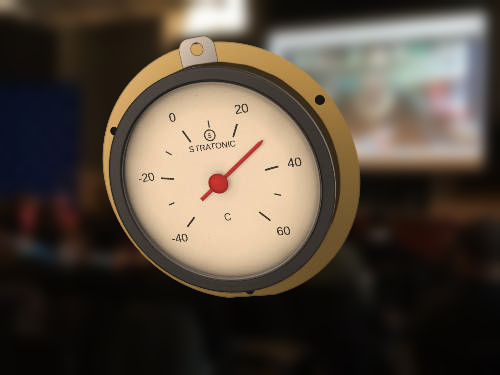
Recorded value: 30 °C
